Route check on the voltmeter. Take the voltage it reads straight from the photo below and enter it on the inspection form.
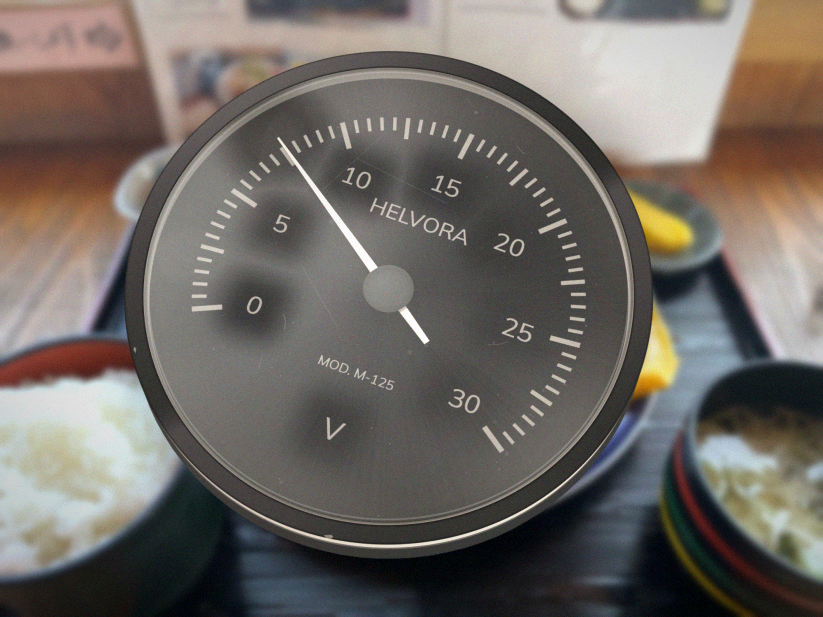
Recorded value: 7.5 V
